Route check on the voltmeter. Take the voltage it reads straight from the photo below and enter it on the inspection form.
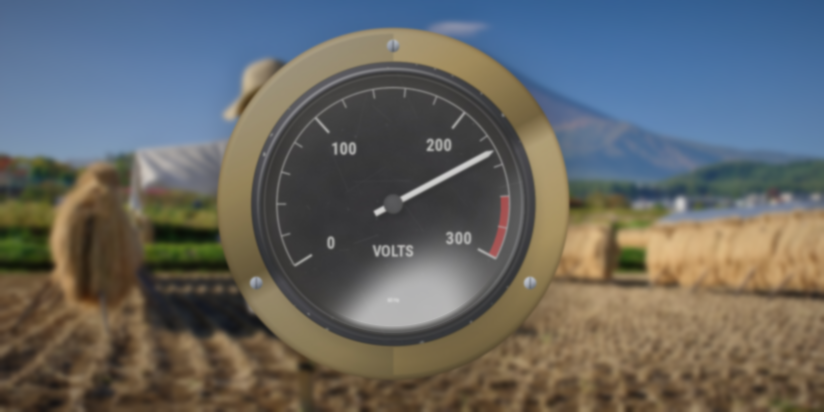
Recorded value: 230 V
